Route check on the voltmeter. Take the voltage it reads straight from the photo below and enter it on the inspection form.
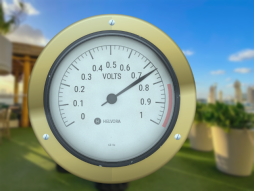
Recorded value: 0.74 V
